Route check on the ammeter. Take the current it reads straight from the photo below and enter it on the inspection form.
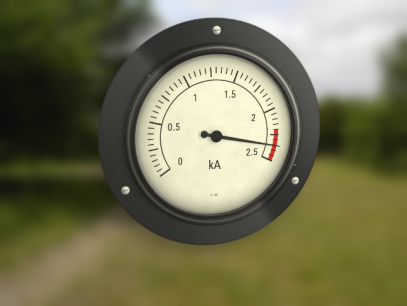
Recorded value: 2.35 kA
